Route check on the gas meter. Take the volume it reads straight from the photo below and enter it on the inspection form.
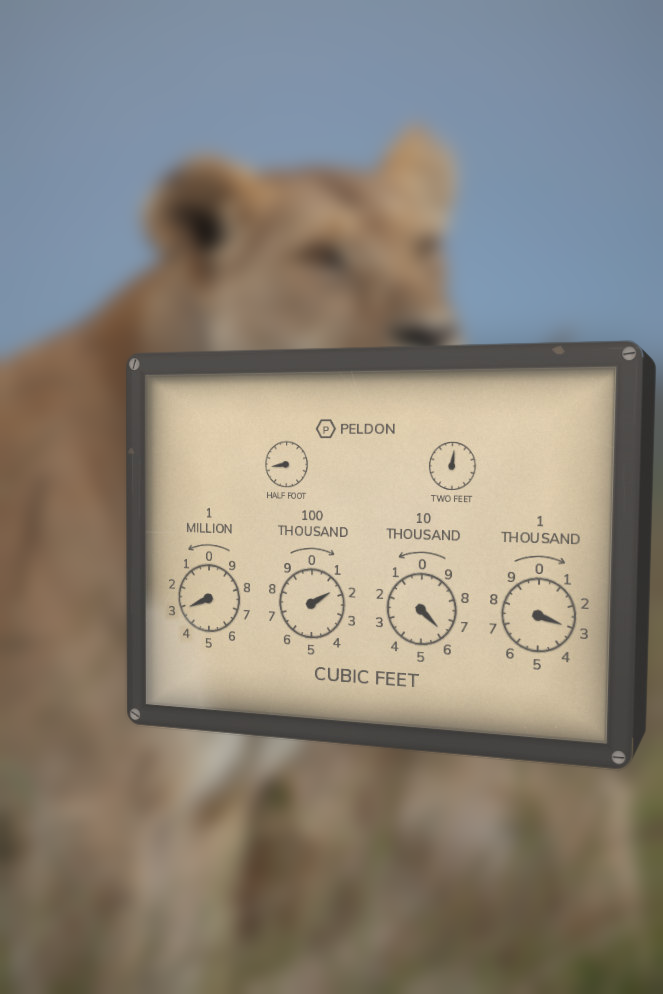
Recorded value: 316300 ft³
